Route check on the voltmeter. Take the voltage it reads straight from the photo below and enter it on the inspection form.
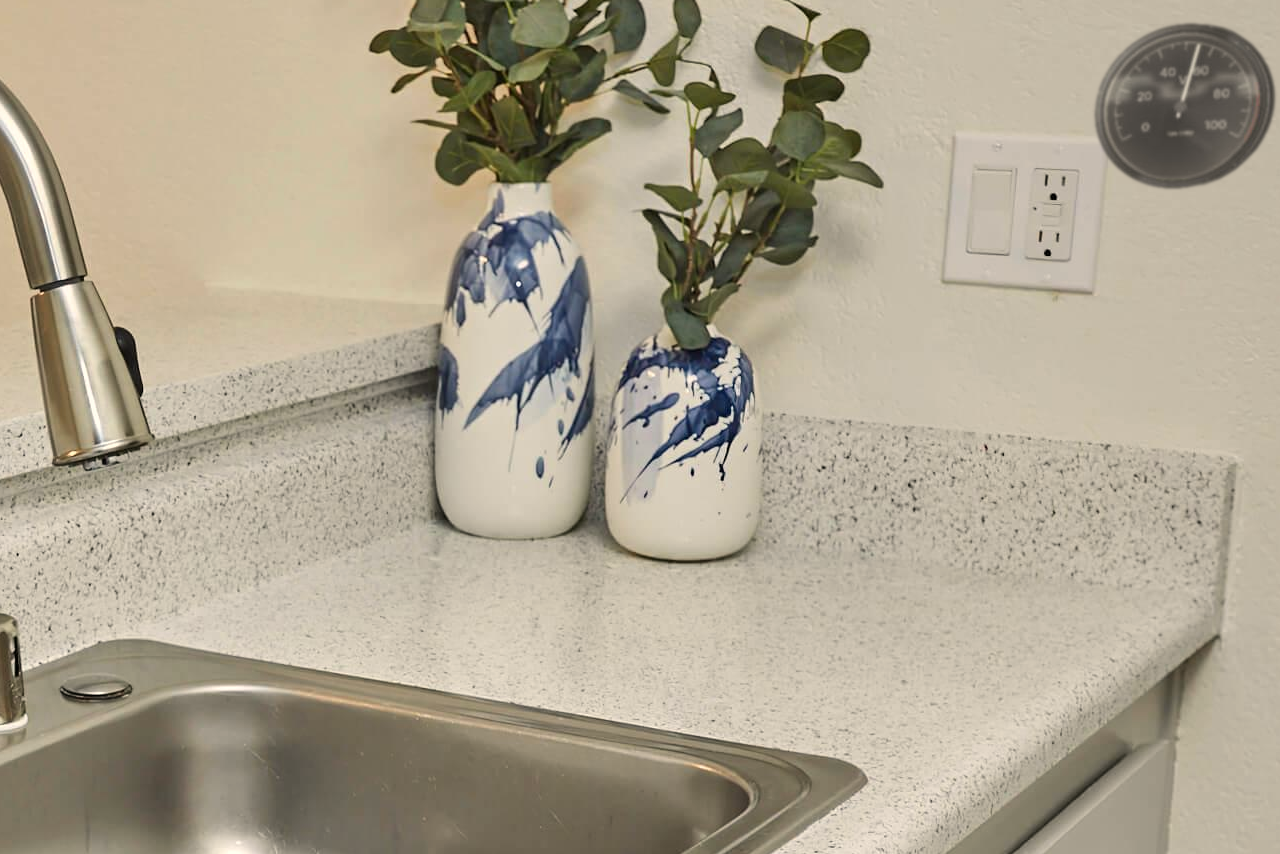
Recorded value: 55 V
